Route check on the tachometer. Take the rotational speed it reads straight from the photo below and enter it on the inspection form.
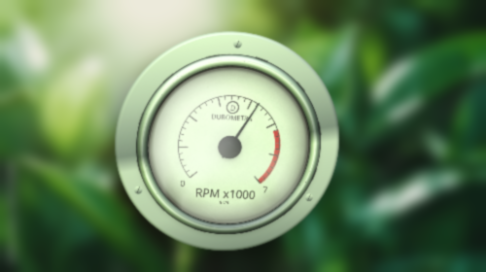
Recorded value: 4200 rpm
